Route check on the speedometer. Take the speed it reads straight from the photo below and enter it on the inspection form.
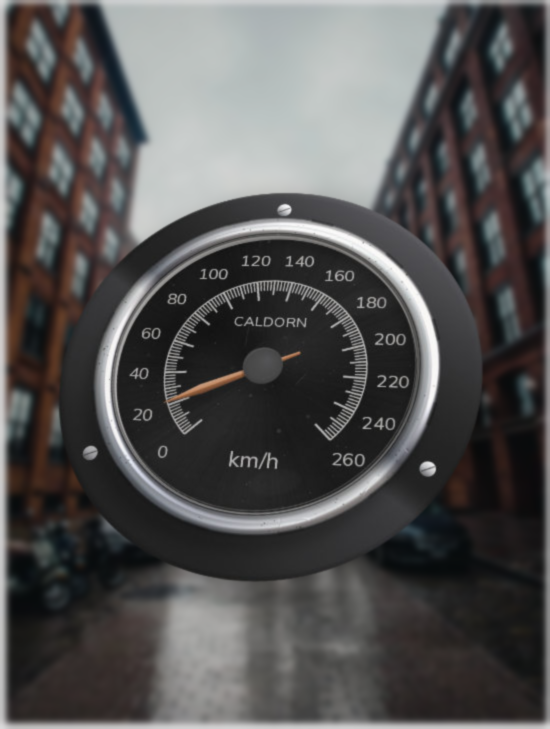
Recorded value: 20 km/h
